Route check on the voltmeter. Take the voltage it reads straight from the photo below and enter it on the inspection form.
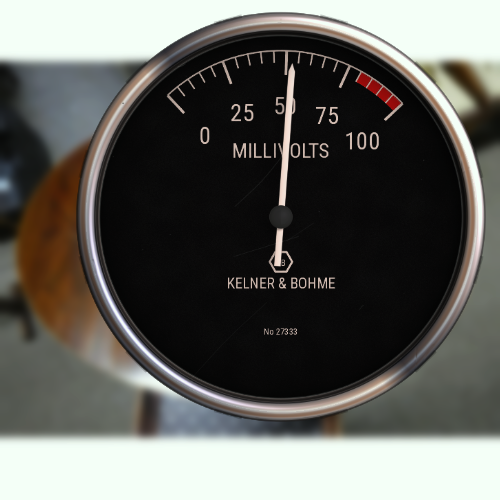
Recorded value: 52.5 mV
